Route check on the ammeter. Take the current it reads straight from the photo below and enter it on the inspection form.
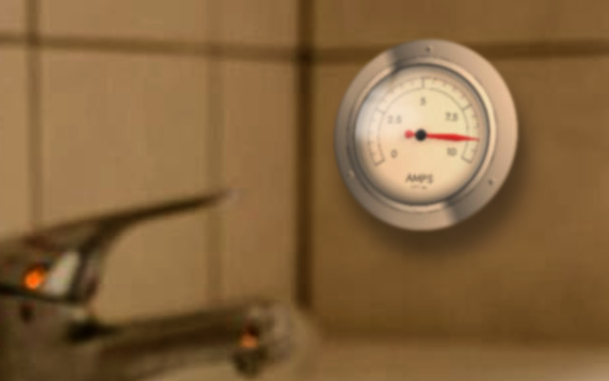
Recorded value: 9 A
